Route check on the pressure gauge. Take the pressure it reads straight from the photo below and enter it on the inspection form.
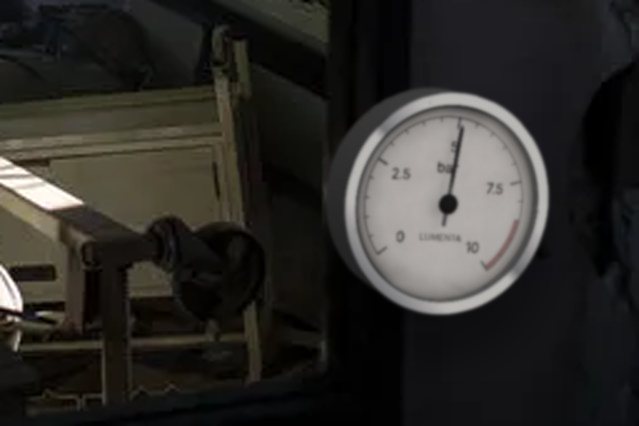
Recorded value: 5 bar
